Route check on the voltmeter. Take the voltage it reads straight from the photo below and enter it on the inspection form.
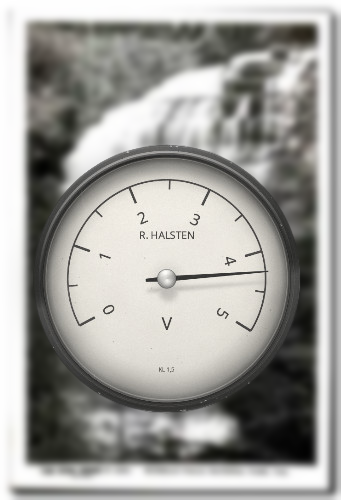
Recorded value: 4.25 V
